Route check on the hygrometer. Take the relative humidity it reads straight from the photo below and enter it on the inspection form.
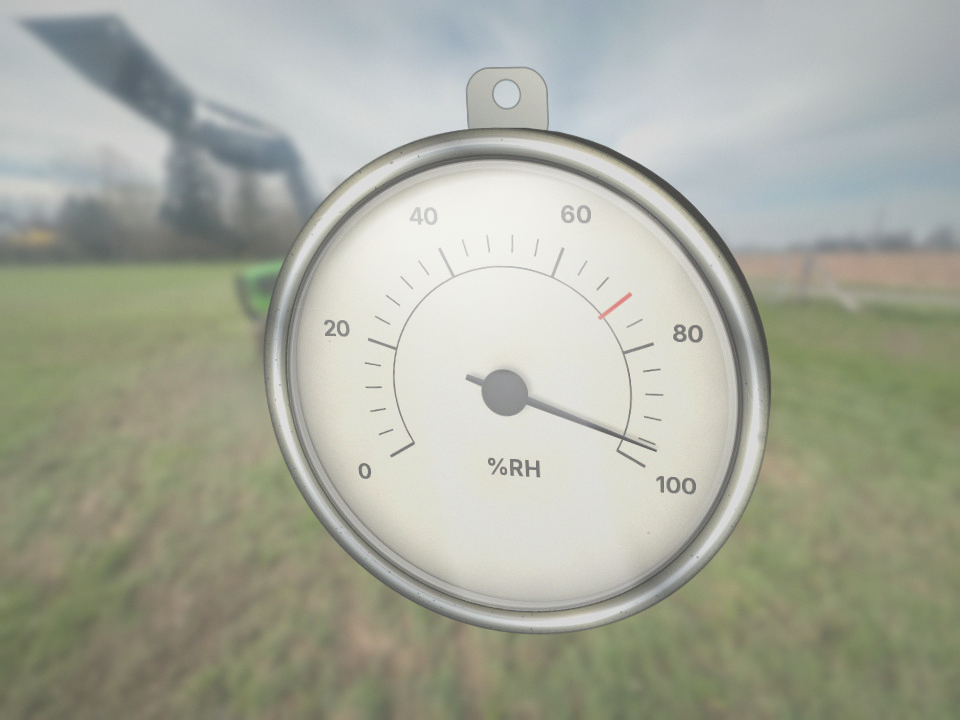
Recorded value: 96 %
